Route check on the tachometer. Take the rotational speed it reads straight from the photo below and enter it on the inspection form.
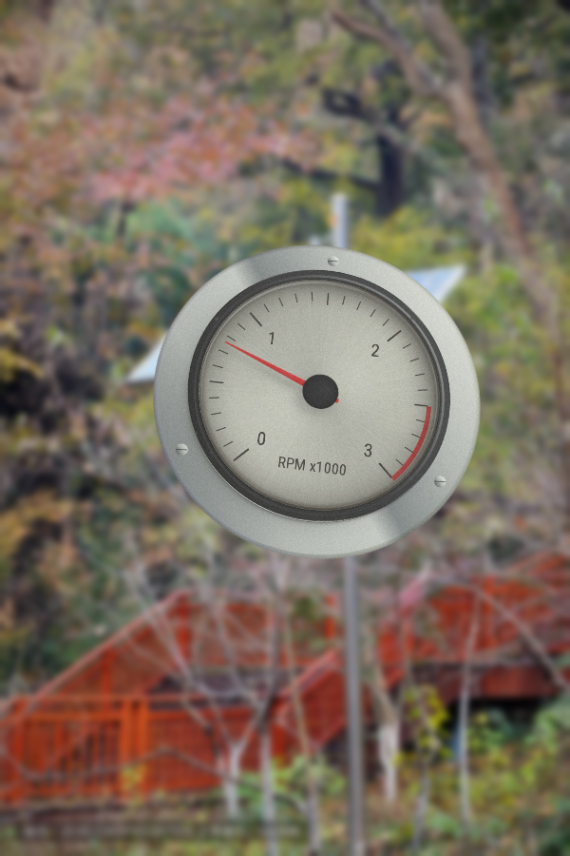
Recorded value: 750 rpm
